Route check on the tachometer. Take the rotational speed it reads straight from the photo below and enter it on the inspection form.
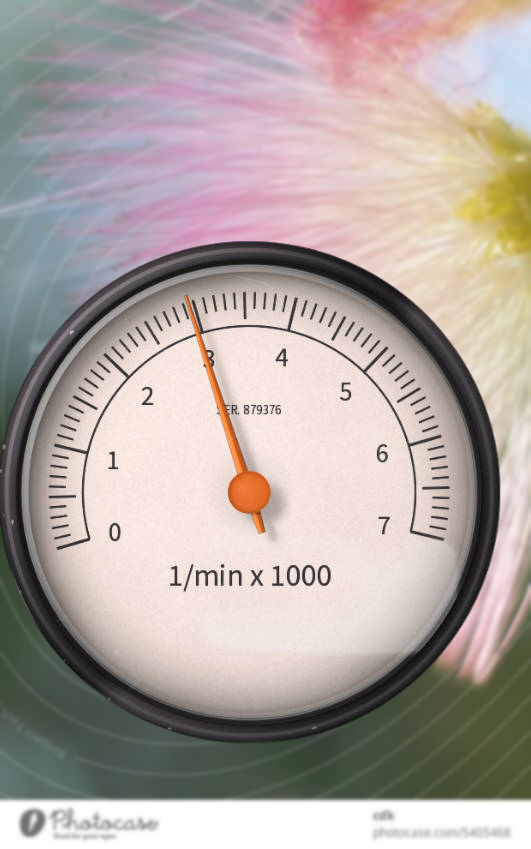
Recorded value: 2950 rpm
